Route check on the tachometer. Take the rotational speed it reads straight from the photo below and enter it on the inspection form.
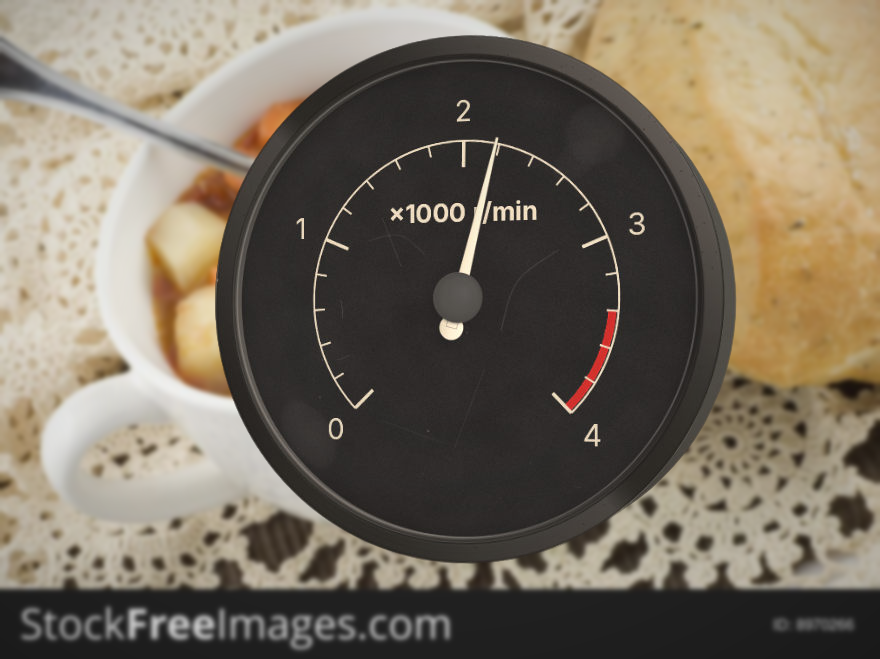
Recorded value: 2200 rpm
